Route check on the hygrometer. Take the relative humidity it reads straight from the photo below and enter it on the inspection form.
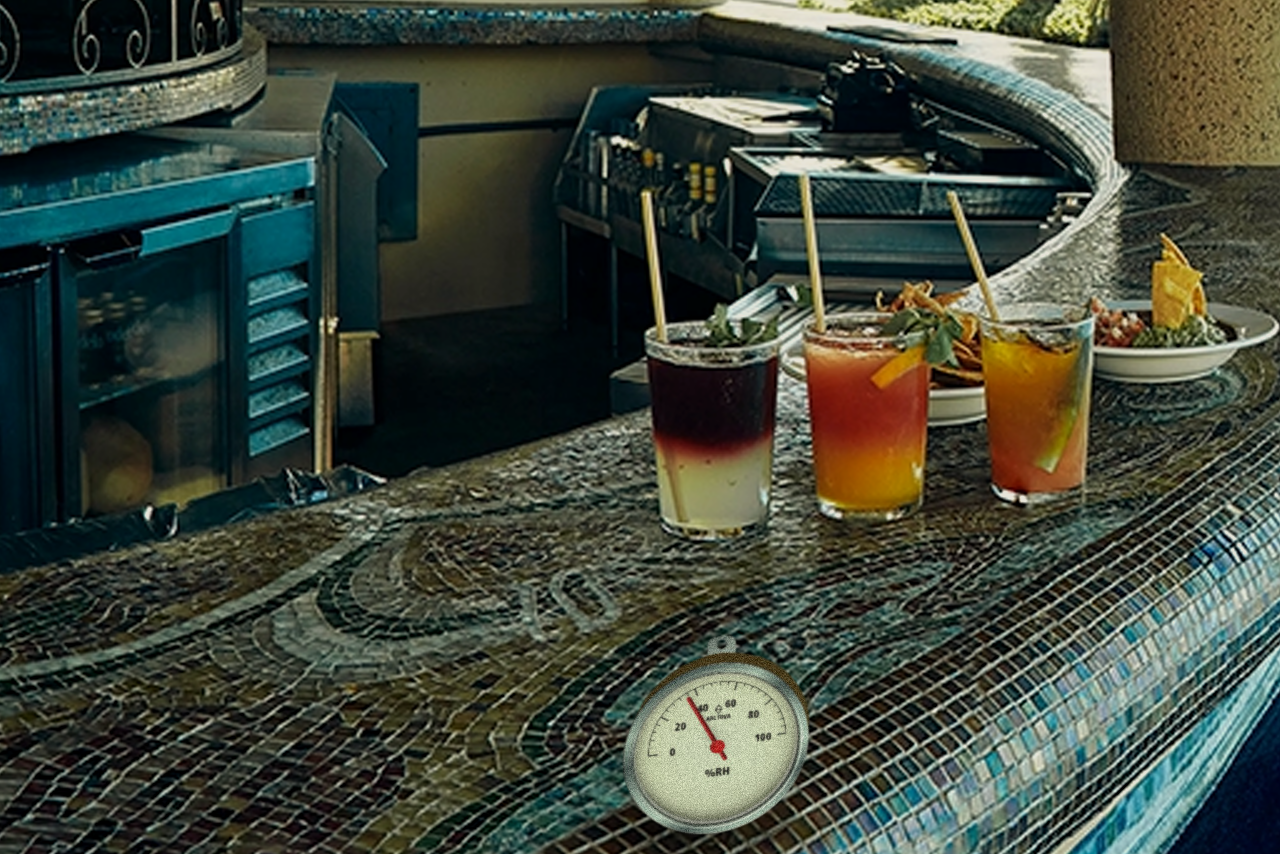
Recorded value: 36 %
